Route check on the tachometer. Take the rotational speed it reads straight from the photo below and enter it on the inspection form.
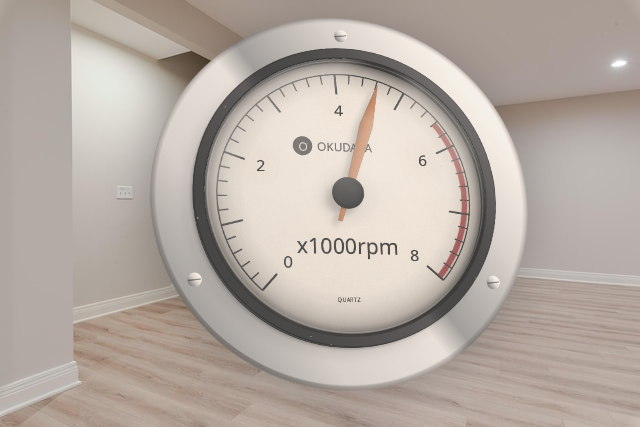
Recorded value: 4600 rpm
